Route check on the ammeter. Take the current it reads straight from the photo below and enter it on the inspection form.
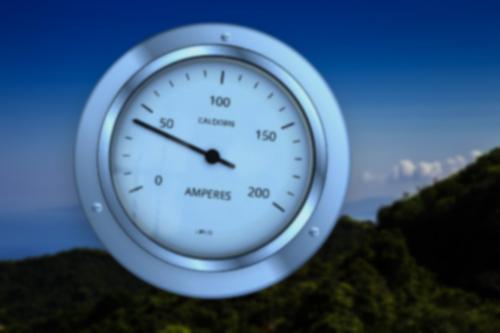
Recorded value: 40 A
